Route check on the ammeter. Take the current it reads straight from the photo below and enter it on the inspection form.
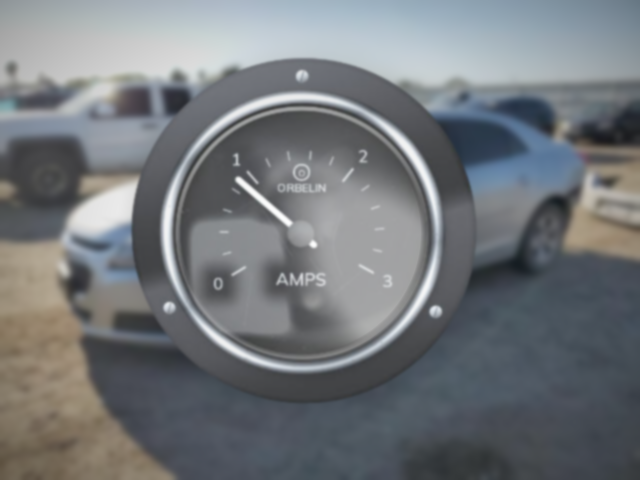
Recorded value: 0.9 A
